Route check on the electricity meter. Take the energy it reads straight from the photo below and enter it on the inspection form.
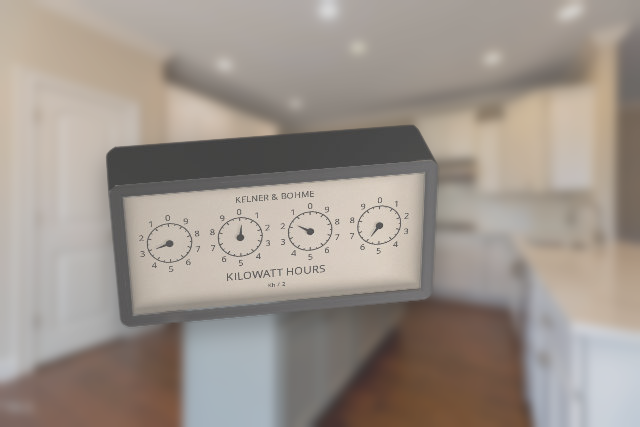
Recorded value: 3016 kWh
